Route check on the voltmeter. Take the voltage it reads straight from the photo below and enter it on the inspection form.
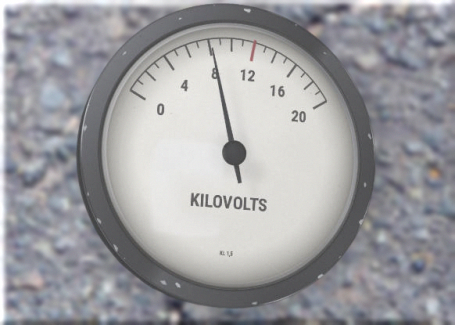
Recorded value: 8 kV
